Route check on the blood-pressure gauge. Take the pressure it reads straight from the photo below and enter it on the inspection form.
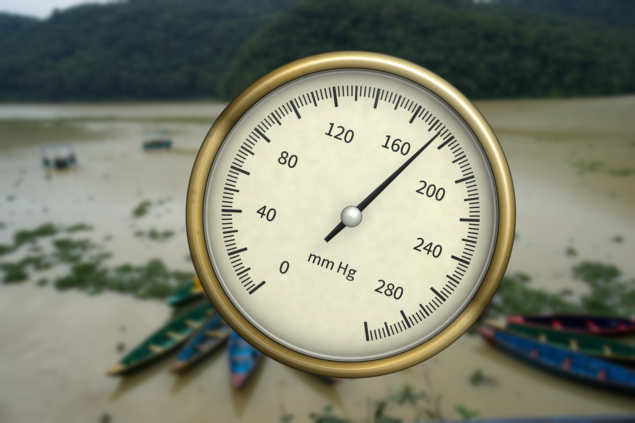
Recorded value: 174 mmHg
